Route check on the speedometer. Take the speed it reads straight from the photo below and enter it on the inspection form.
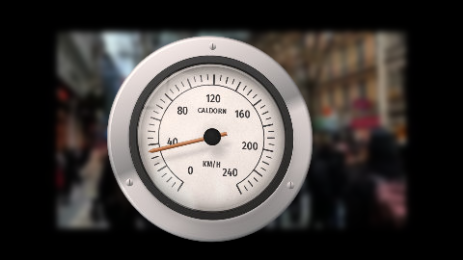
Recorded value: 35 km/h
